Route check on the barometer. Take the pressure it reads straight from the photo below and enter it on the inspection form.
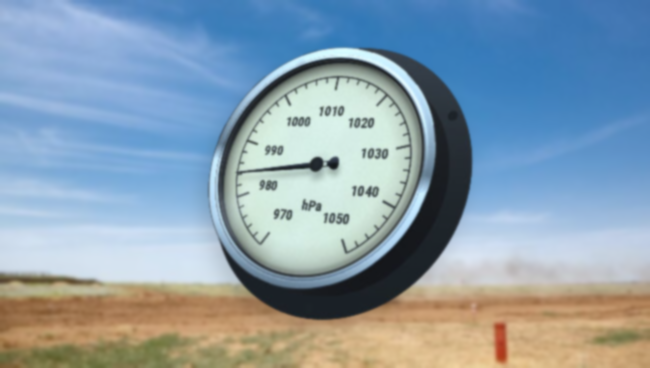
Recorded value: 984 hPa
